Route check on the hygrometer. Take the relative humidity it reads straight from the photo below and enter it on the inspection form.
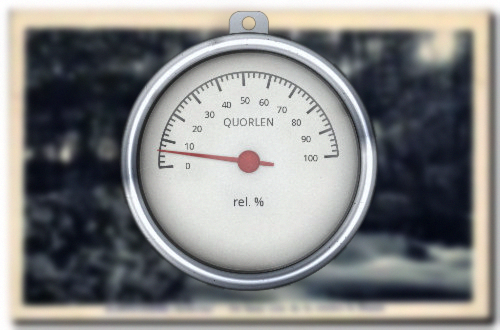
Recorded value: 6 %
